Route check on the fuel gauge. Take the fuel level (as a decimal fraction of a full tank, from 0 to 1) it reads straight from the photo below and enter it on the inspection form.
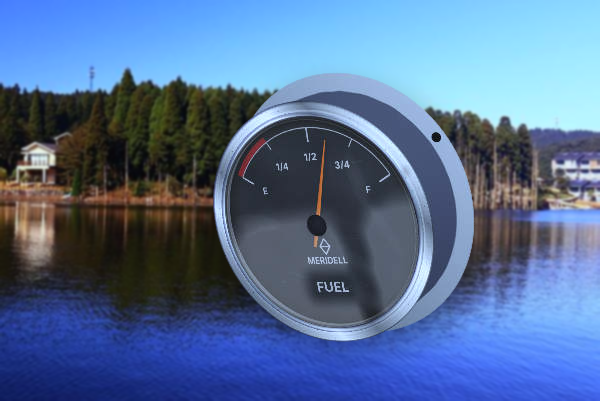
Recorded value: 0.625
